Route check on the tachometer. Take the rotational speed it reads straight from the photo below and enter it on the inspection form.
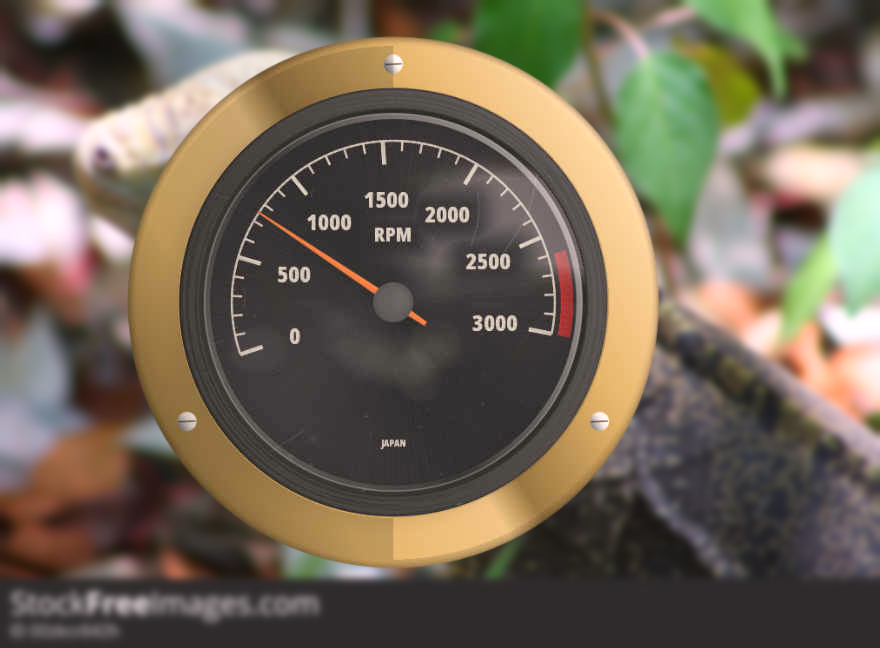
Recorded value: 750 rpm
